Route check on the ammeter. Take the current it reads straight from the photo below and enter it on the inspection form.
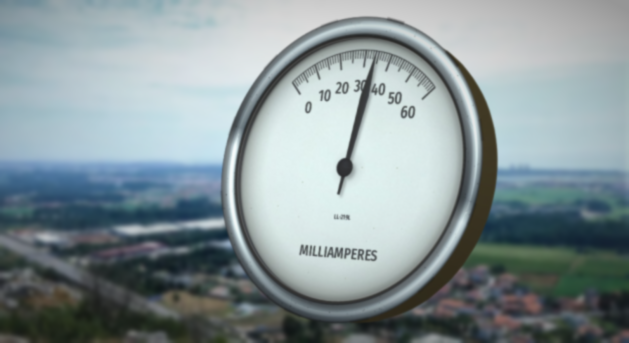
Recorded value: 35 mA
